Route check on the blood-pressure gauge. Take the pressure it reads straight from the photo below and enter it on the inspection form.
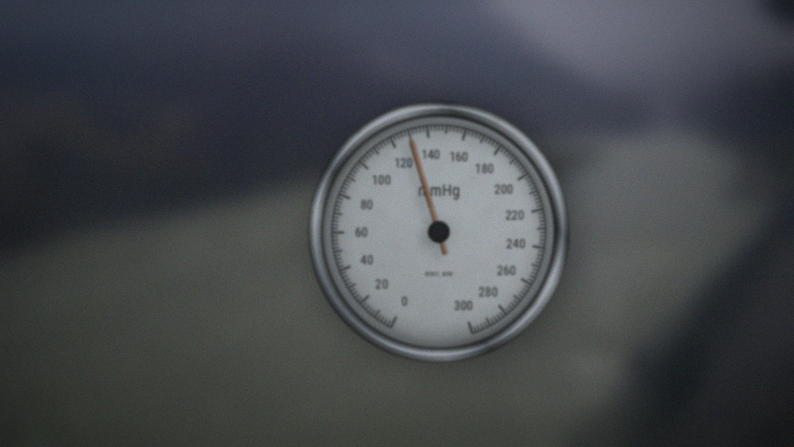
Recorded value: 130 mmHg
